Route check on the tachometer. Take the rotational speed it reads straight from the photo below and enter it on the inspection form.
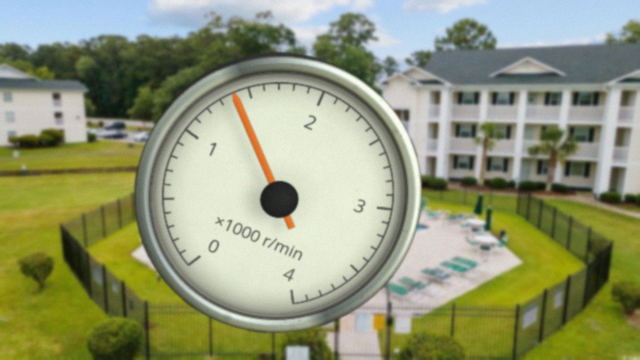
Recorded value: 1400 rpm
